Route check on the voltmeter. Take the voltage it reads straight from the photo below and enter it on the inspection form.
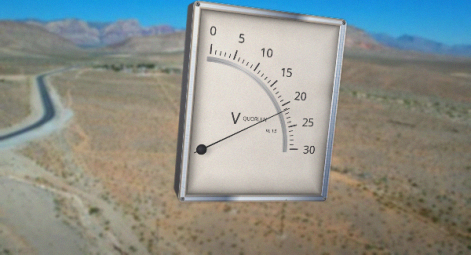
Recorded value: 21 V
